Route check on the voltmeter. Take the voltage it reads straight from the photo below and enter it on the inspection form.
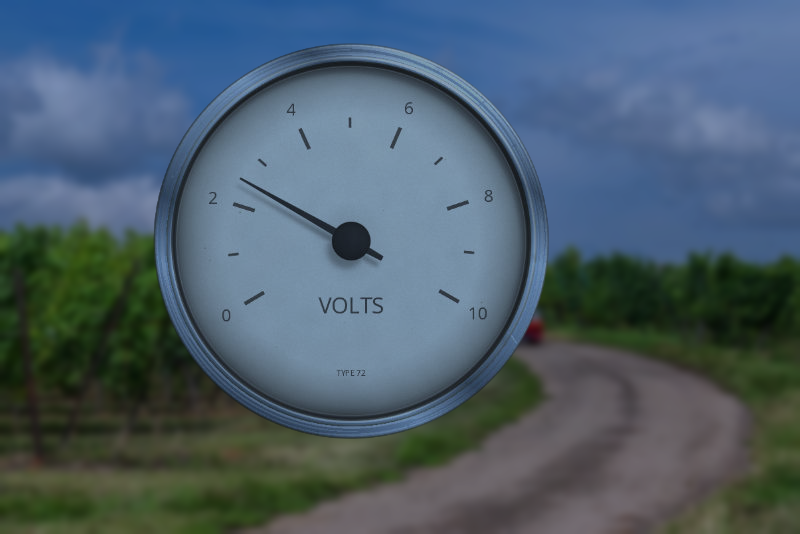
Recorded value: 2.5 V
